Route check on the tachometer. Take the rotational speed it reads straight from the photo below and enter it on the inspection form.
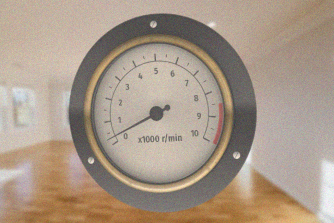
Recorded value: 250 rpm
